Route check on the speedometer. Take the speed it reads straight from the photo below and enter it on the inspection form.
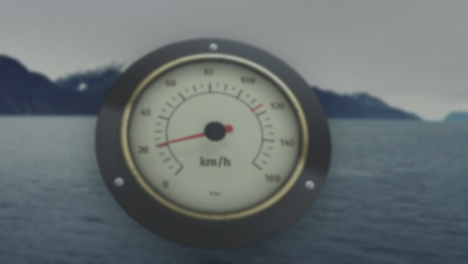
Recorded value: 20 km/h
